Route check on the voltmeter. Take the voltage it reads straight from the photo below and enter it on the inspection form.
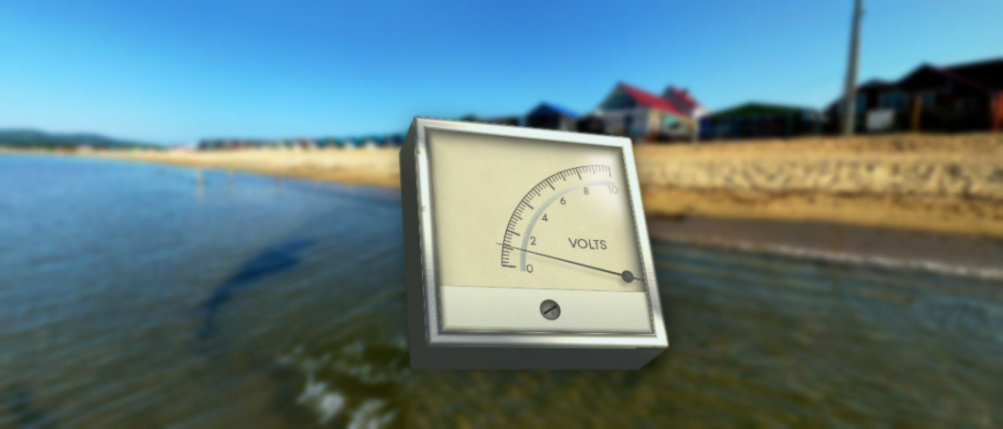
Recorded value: 1 V
